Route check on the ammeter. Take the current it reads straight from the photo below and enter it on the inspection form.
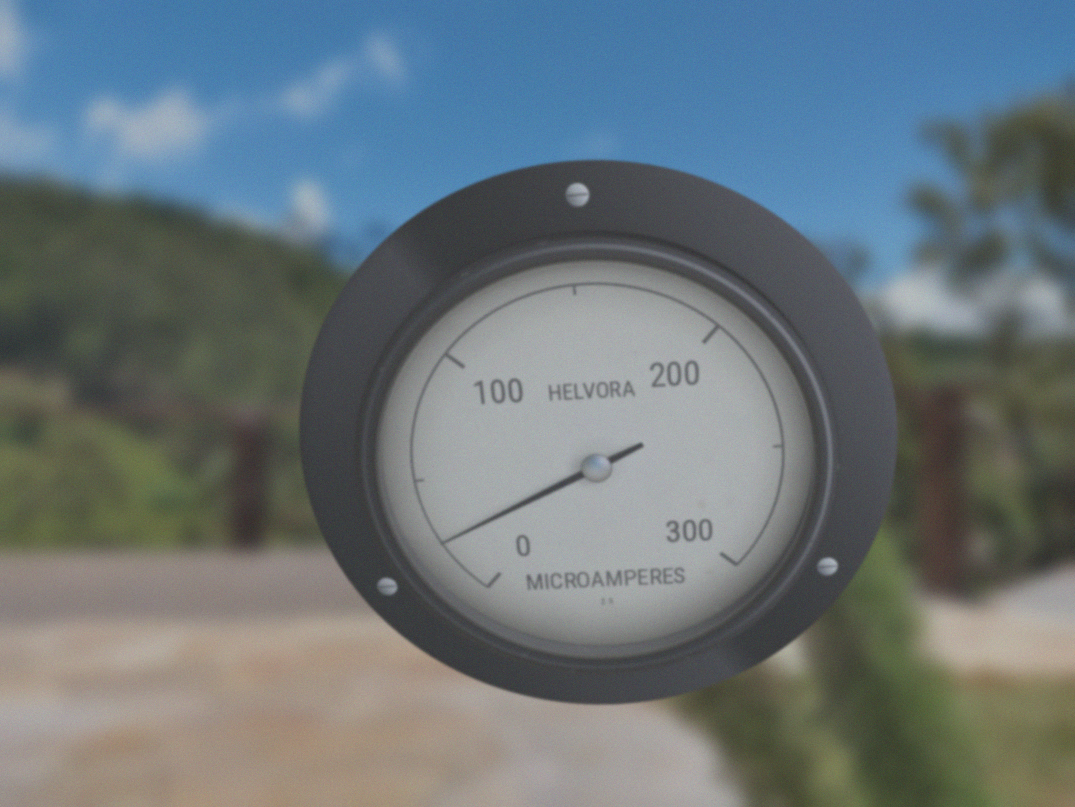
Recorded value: 25 µA
